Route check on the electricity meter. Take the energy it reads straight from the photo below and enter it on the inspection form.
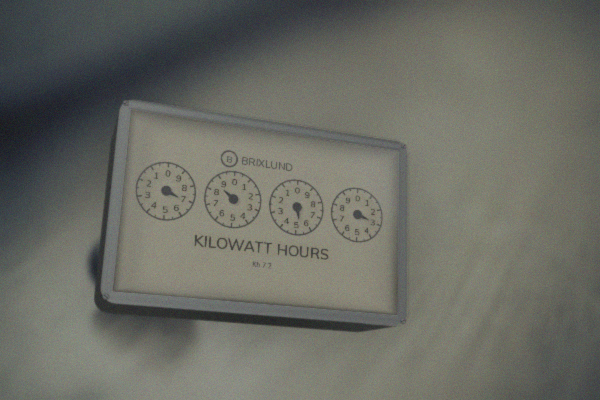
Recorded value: 6853 kWh
